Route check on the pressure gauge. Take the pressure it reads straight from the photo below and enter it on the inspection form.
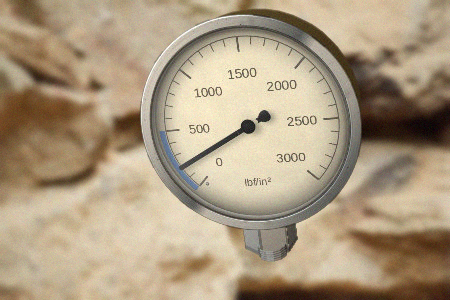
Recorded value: 200 psi
